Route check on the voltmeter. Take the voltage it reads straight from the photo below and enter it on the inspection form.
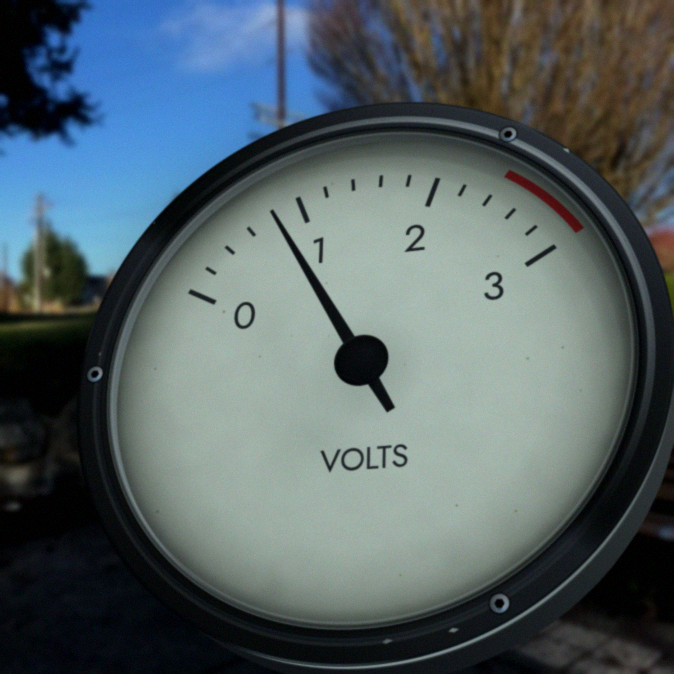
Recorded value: 0.8 V
